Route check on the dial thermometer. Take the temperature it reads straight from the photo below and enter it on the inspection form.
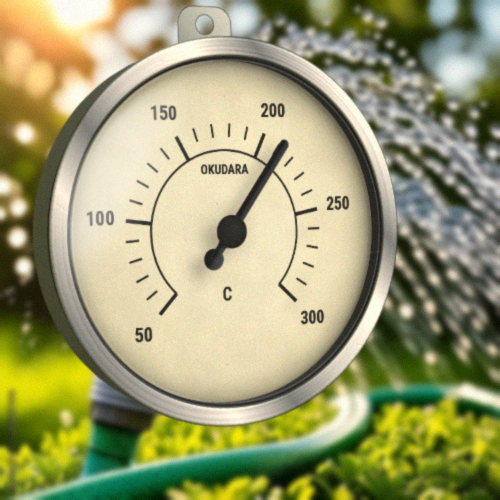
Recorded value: 210 °C
